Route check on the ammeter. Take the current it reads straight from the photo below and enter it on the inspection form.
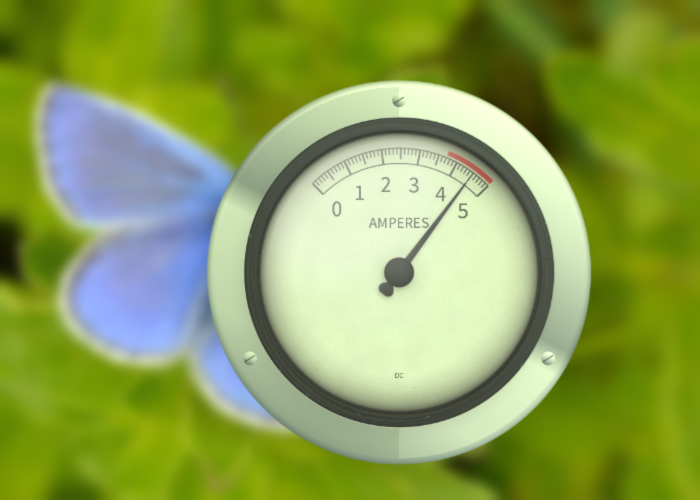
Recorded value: 4.5 A
